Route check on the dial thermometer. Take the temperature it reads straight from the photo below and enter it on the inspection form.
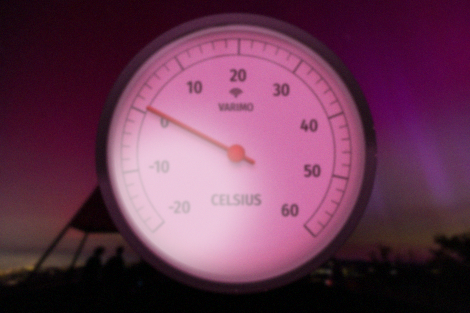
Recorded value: 1 °C
